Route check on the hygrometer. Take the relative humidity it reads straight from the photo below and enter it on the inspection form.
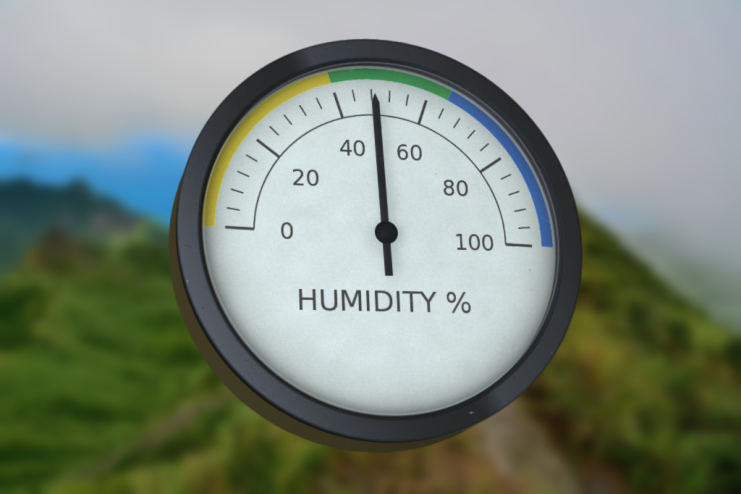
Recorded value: 48 %
